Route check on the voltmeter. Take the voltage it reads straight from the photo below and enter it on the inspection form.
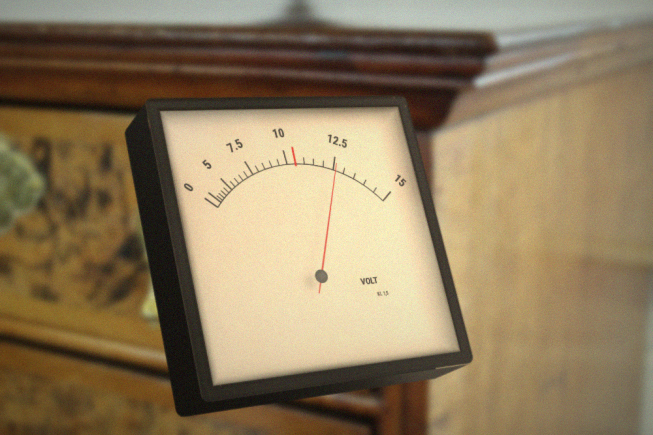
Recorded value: 12.5 V
